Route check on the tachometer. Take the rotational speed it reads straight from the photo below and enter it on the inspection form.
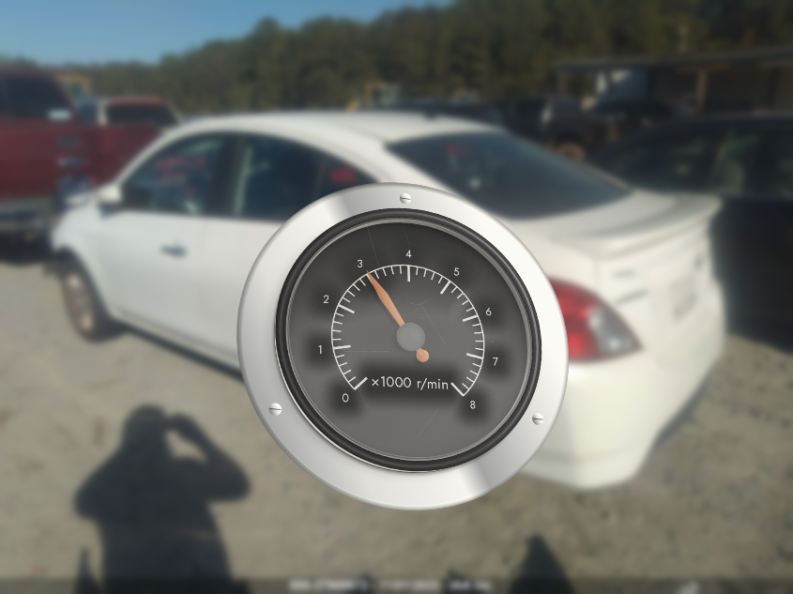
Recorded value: 3000 rpm
